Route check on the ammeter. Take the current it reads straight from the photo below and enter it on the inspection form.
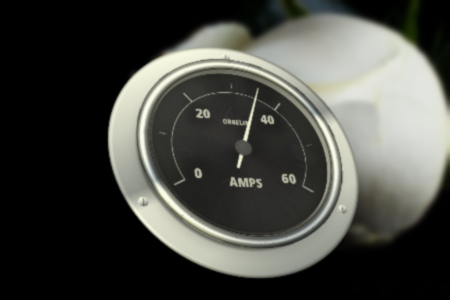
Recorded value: 35 A
